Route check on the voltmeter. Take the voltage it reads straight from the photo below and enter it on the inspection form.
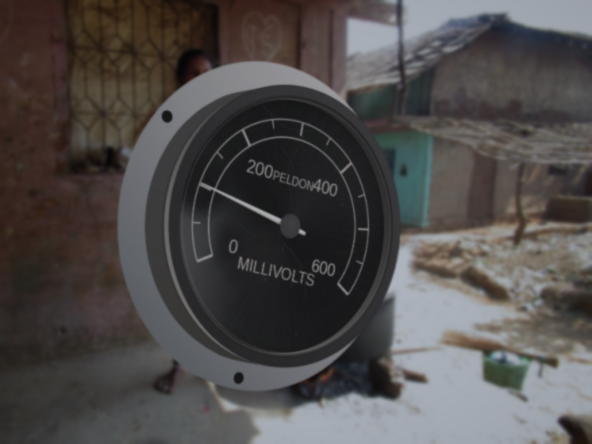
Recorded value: 100 mV
